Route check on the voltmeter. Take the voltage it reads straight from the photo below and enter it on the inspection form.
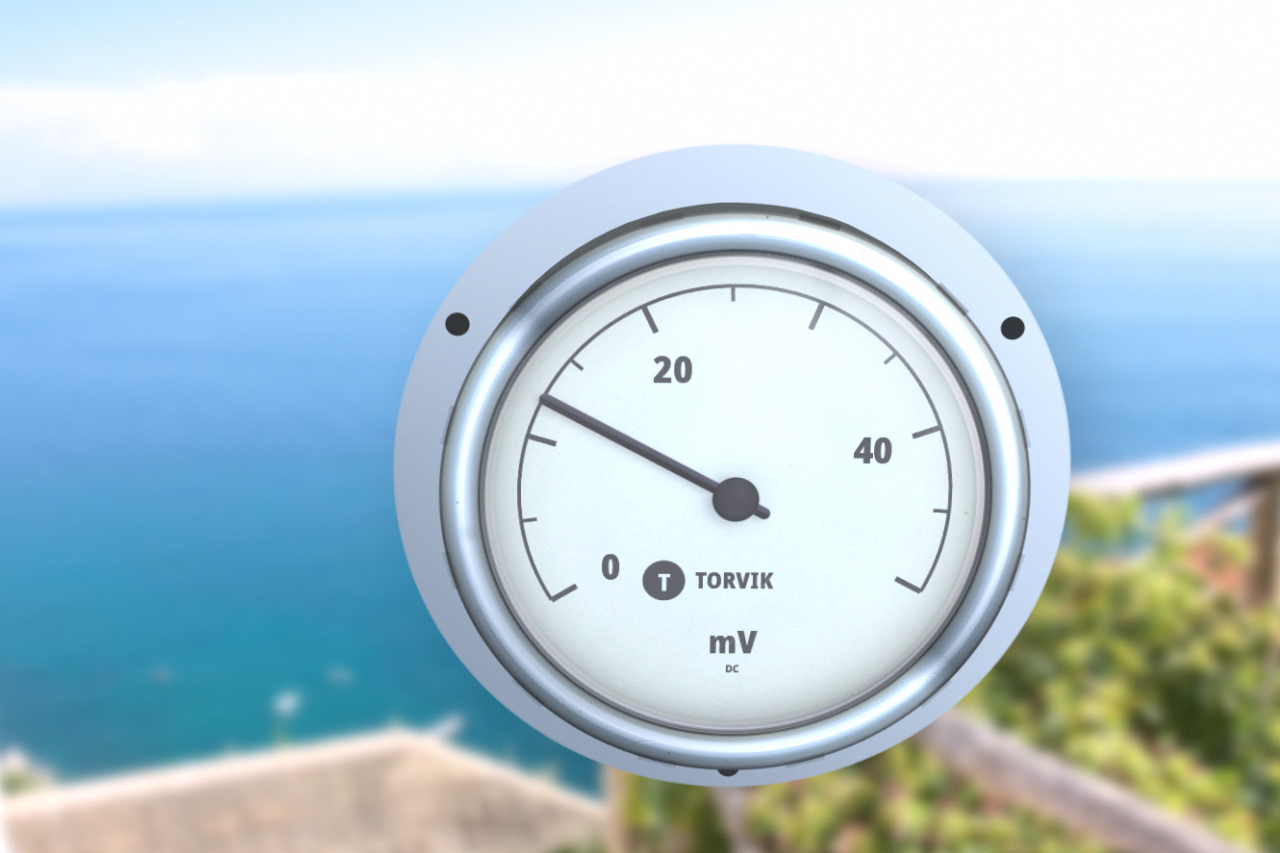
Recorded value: 12.5 mV
